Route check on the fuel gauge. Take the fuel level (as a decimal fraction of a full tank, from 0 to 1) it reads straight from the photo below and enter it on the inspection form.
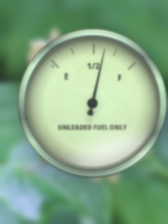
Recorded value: 0.625
